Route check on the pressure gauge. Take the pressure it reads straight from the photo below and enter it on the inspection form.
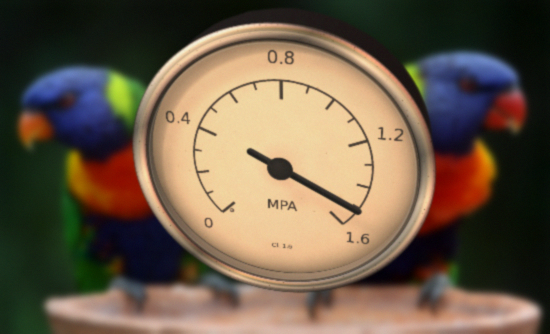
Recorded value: 1.5 MPa
